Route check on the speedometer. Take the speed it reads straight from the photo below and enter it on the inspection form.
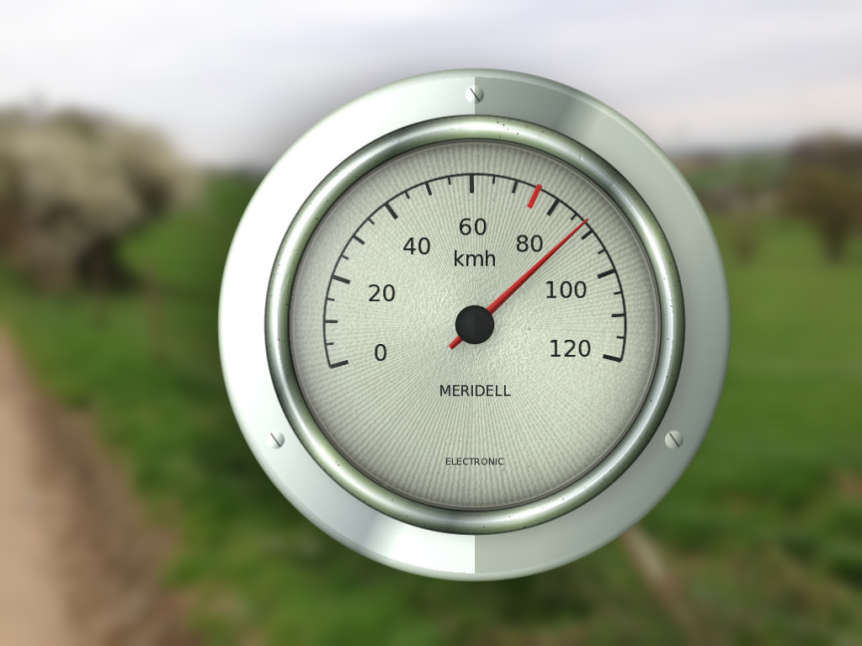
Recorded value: 87.5 km/h
